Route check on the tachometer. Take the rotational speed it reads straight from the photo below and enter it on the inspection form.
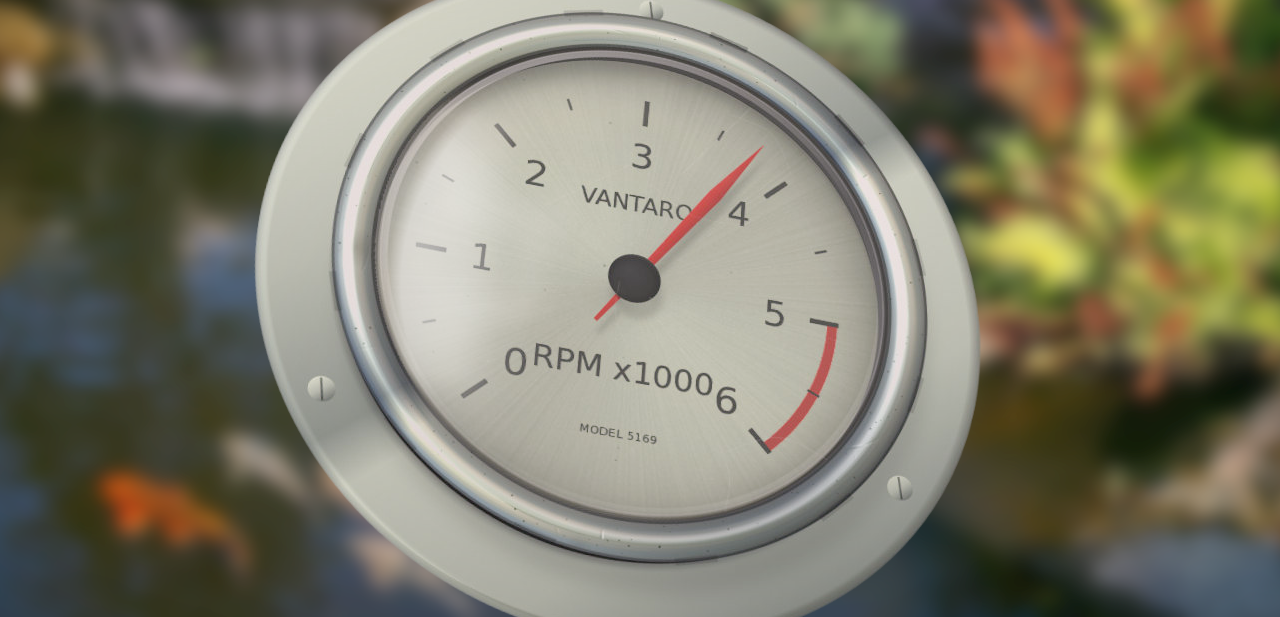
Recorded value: 3750 rpm
